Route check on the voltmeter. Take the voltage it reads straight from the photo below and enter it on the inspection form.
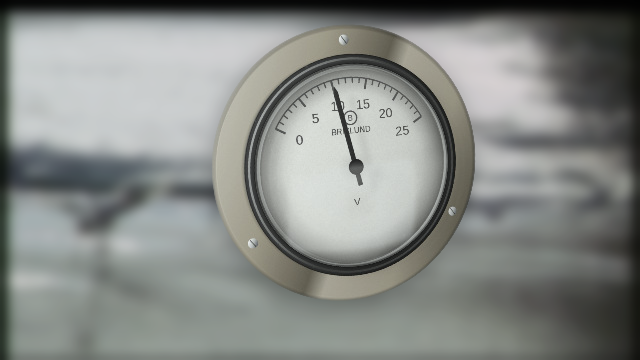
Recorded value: 10 V
